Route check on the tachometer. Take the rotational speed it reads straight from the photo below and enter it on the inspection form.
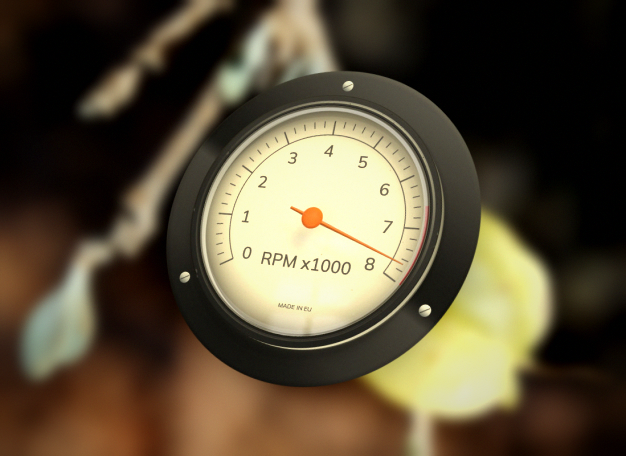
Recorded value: 7700 rpm
